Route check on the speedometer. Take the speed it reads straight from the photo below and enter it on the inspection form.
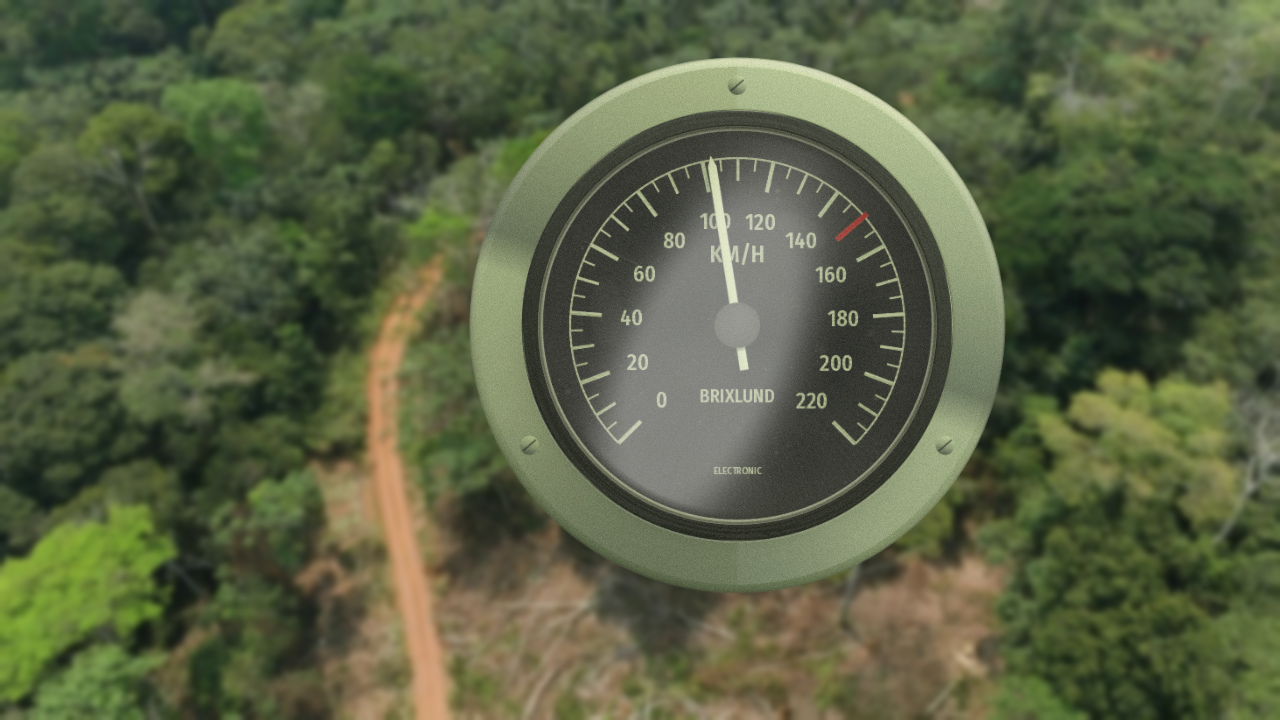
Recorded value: 102.5 km/h
